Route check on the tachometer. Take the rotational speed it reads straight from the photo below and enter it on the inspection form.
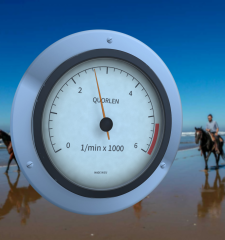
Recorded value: 2600 rpm
